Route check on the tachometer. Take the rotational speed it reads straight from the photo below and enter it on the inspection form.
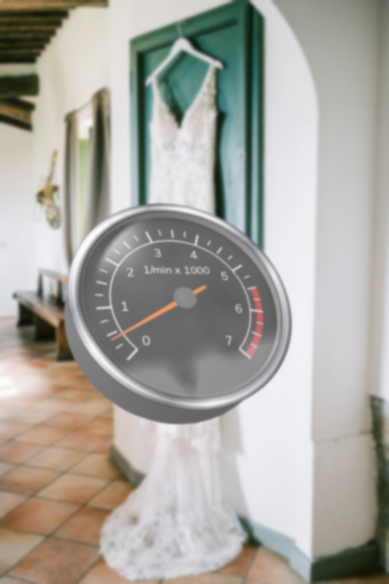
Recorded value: 375 rpm
